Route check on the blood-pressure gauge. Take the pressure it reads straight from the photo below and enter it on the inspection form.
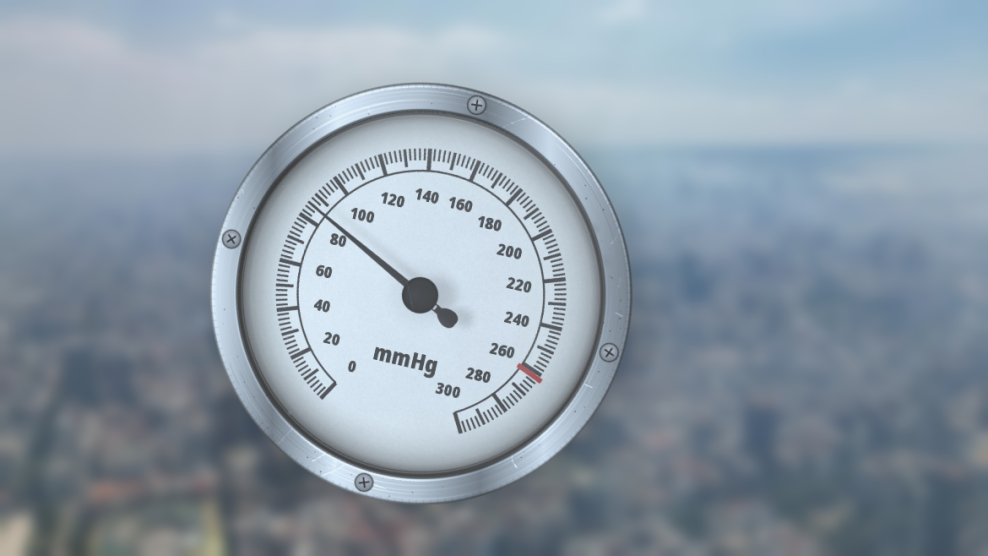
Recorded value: 86 mmHg
